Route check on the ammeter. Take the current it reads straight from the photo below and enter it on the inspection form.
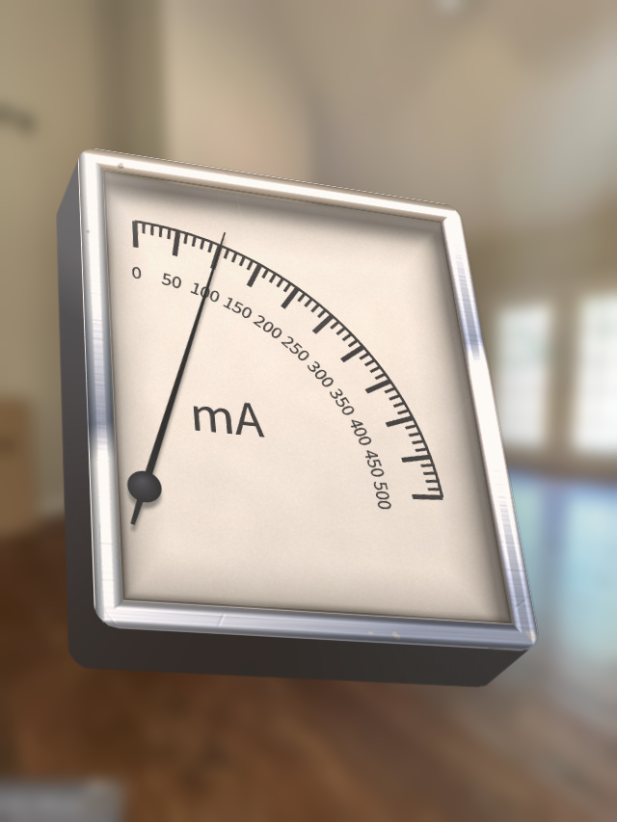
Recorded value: 100 mA
